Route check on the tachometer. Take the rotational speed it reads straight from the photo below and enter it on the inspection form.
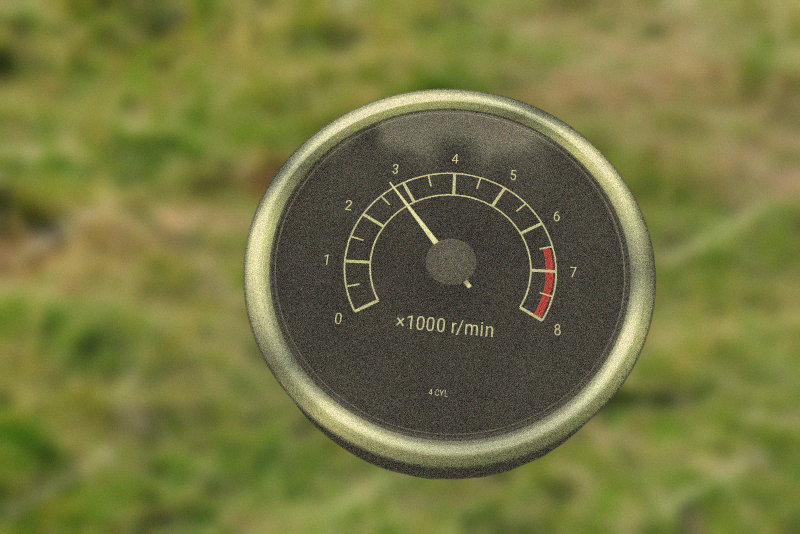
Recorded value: 2750 rpm
